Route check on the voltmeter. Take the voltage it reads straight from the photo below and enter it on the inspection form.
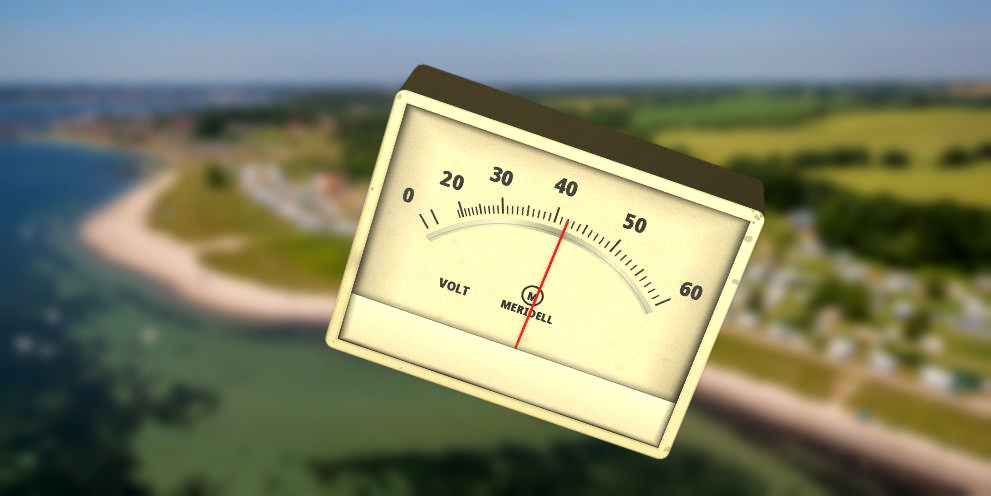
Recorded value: 42 V
